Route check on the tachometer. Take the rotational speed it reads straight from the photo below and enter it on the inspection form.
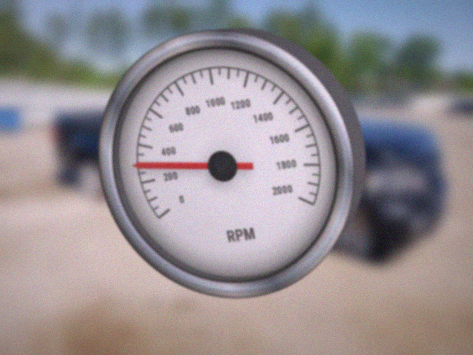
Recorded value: 300 rpm
